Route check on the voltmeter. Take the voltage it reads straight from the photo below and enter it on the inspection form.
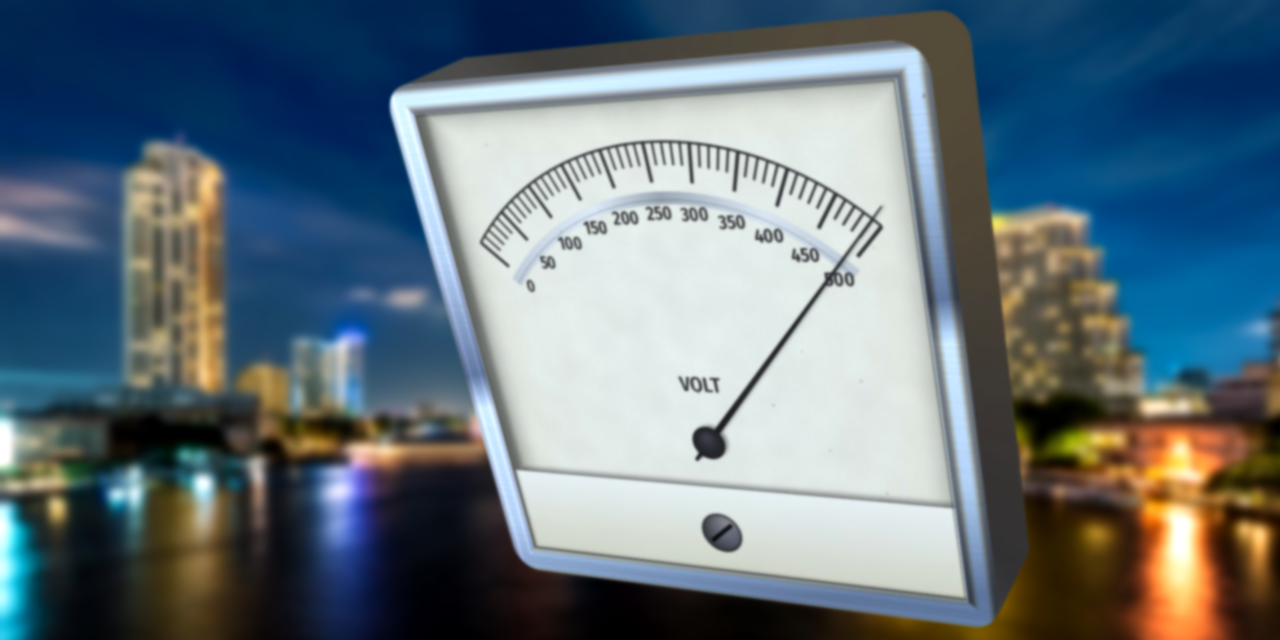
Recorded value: 490 V
